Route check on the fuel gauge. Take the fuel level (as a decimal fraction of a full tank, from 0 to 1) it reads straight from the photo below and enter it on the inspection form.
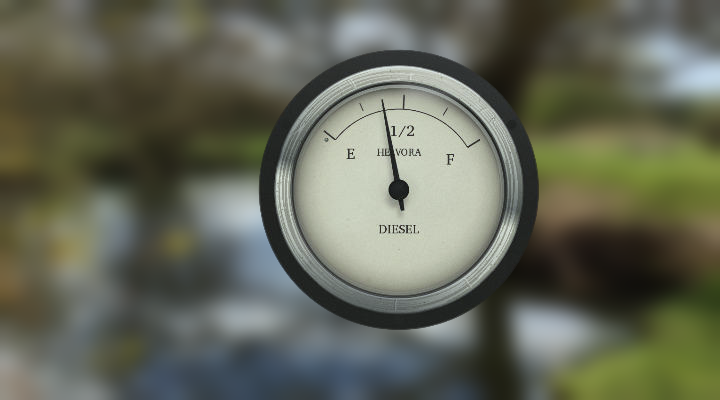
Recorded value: 0.375
